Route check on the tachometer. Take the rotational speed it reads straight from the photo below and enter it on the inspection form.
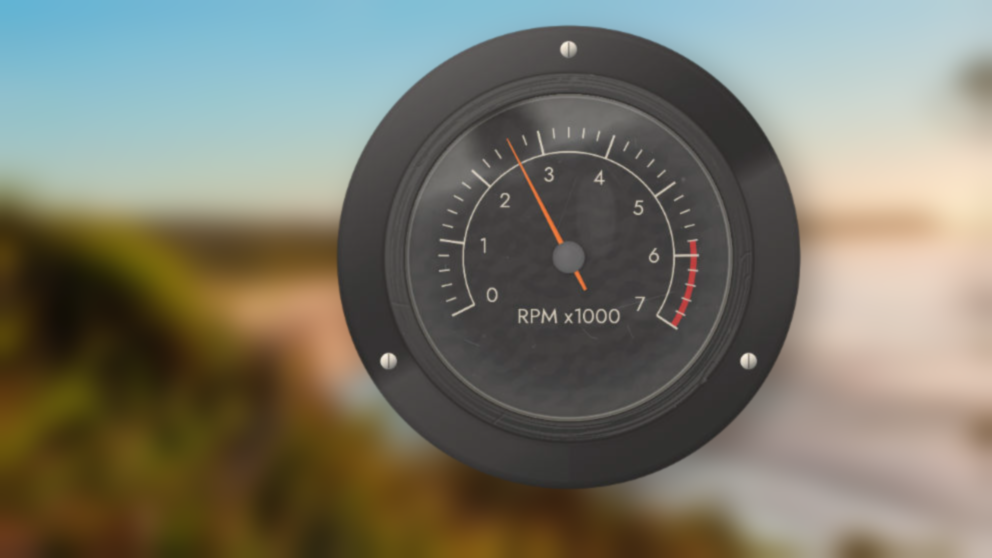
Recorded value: 2600 rpm
